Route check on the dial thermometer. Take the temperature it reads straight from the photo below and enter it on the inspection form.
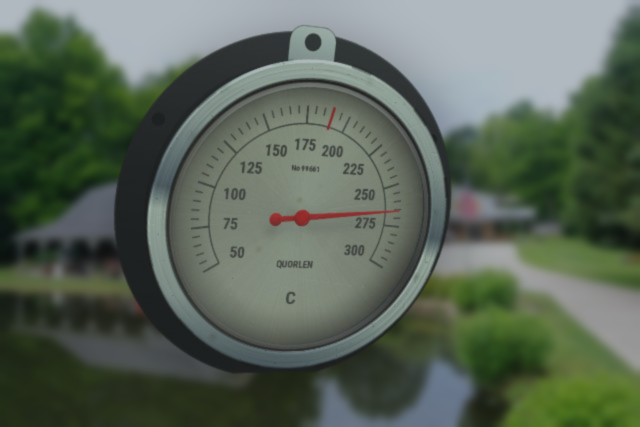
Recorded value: 265 °C
